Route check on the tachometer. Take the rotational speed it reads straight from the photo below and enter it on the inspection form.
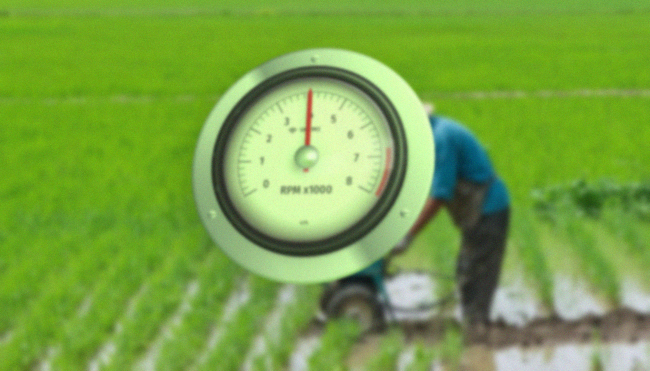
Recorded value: 4000 rpm
